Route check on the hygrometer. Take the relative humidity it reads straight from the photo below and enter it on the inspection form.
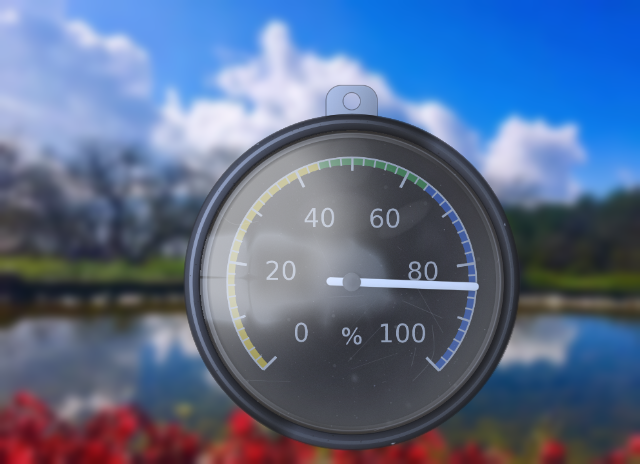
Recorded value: 84 %
